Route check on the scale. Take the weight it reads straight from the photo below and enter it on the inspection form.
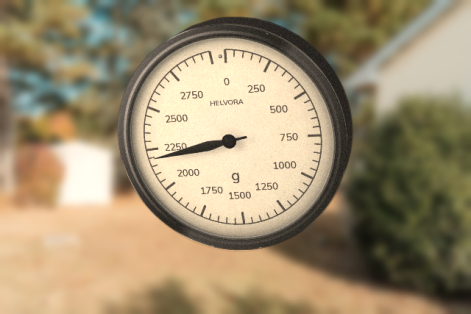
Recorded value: 2200 g
